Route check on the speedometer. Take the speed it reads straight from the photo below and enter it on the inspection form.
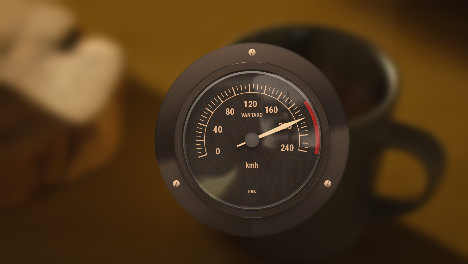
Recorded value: 200 km/h
